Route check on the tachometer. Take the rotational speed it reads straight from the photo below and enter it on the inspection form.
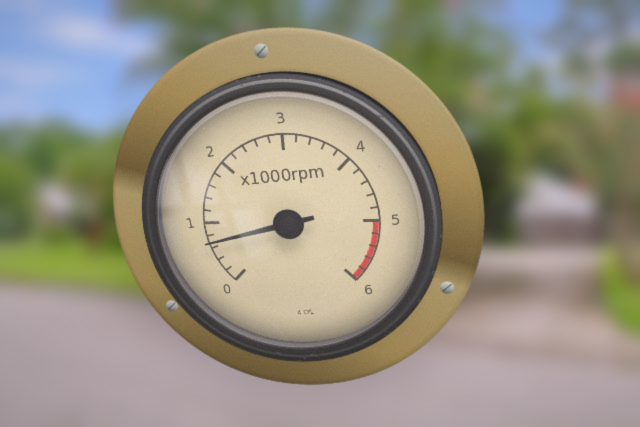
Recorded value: 700 rpm
